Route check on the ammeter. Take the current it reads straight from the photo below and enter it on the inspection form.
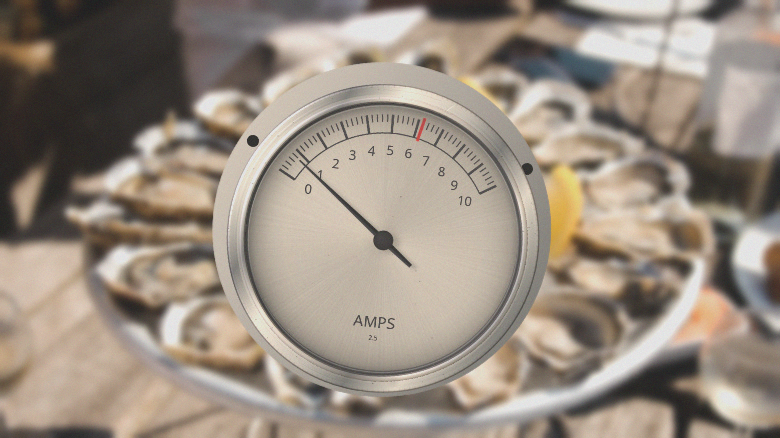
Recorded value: 0.8 A
